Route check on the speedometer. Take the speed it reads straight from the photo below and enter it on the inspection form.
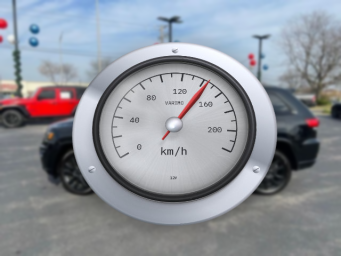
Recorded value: 145 km/h
